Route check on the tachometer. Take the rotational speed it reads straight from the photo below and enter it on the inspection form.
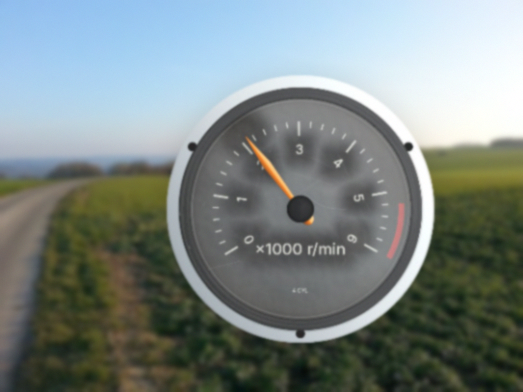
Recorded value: 2100 rpm
